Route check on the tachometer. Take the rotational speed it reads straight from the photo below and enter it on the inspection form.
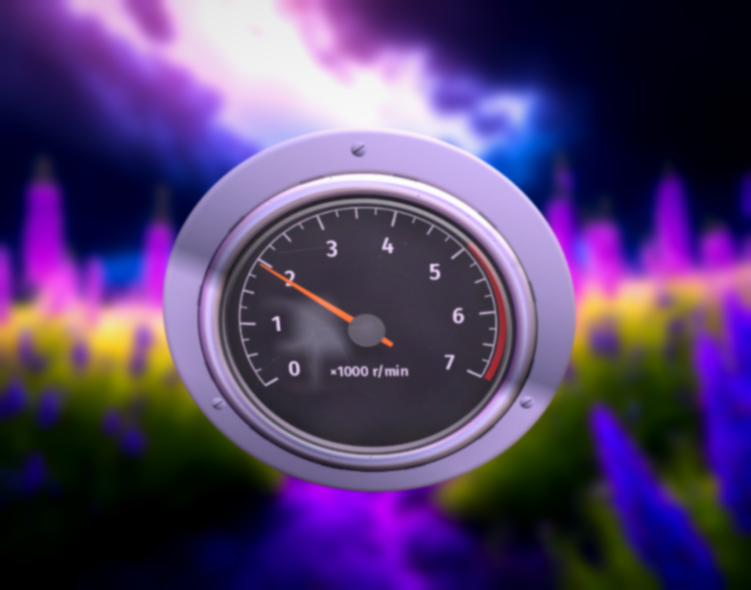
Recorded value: 2000 rpm
